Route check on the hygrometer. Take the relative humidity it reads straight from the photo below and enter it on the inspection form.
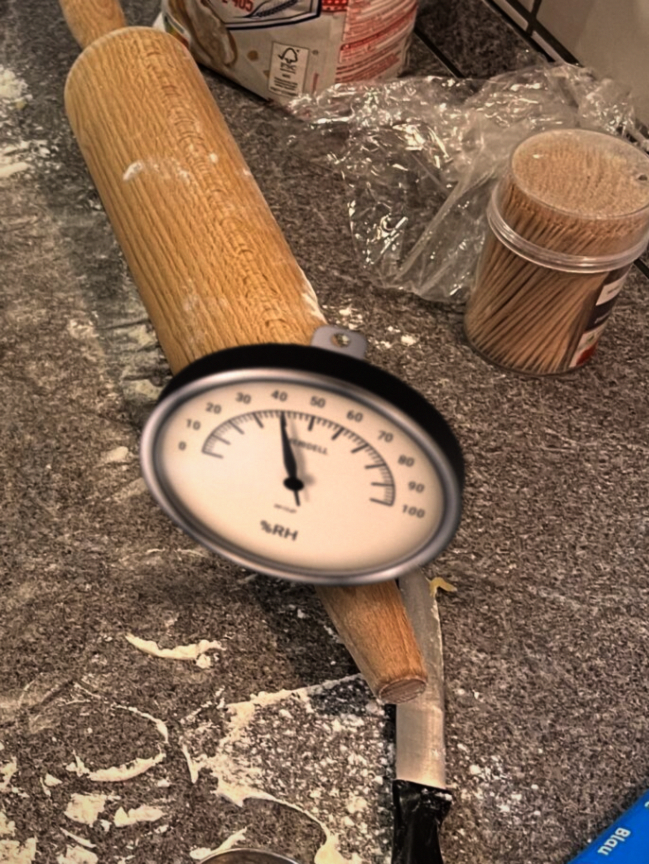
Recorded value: 40 %
